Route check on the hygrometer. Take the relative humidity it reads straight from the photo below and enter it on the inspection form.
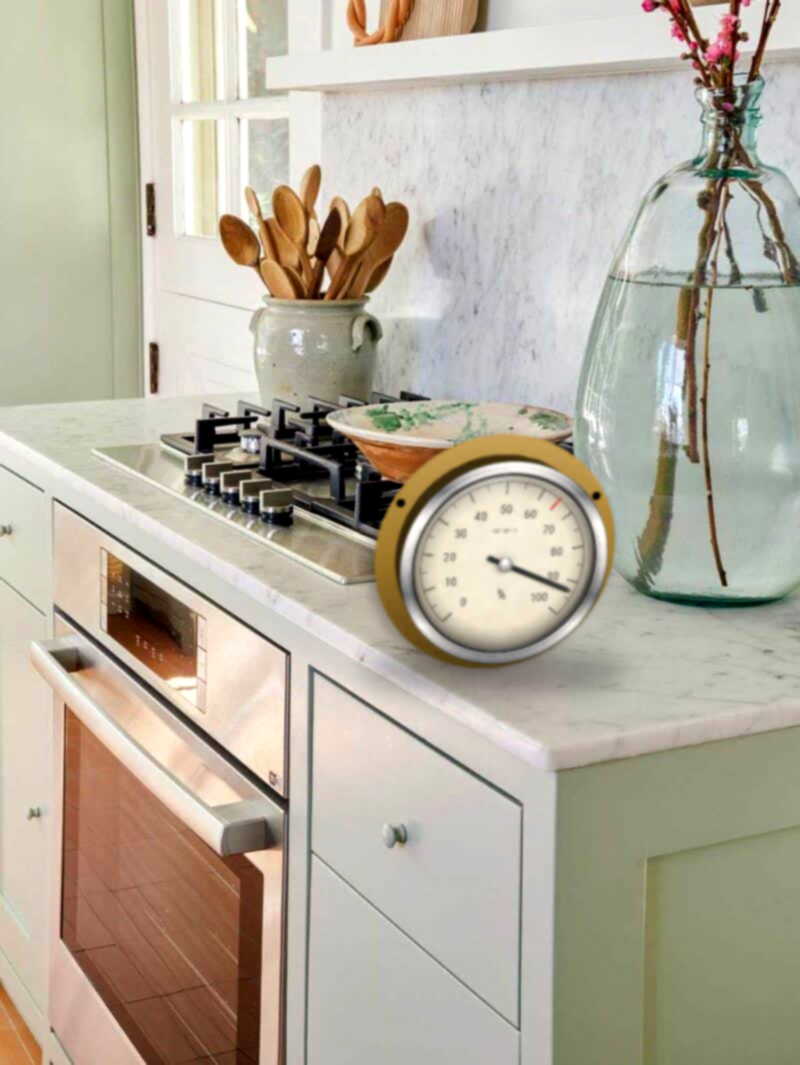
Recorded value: 92.5 %
